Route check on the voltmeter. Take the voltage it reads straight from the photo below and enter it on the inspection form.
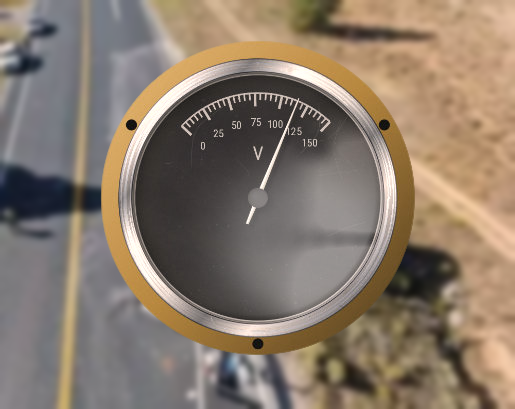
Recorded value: 115 V
